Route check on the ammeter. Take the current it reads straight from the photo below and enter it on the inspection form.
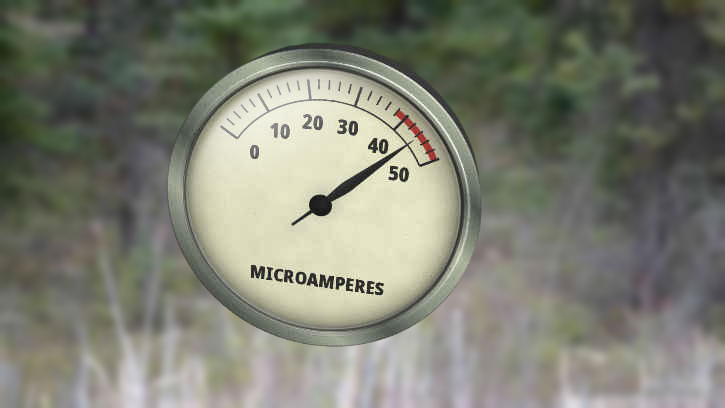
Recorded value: 44 µA
